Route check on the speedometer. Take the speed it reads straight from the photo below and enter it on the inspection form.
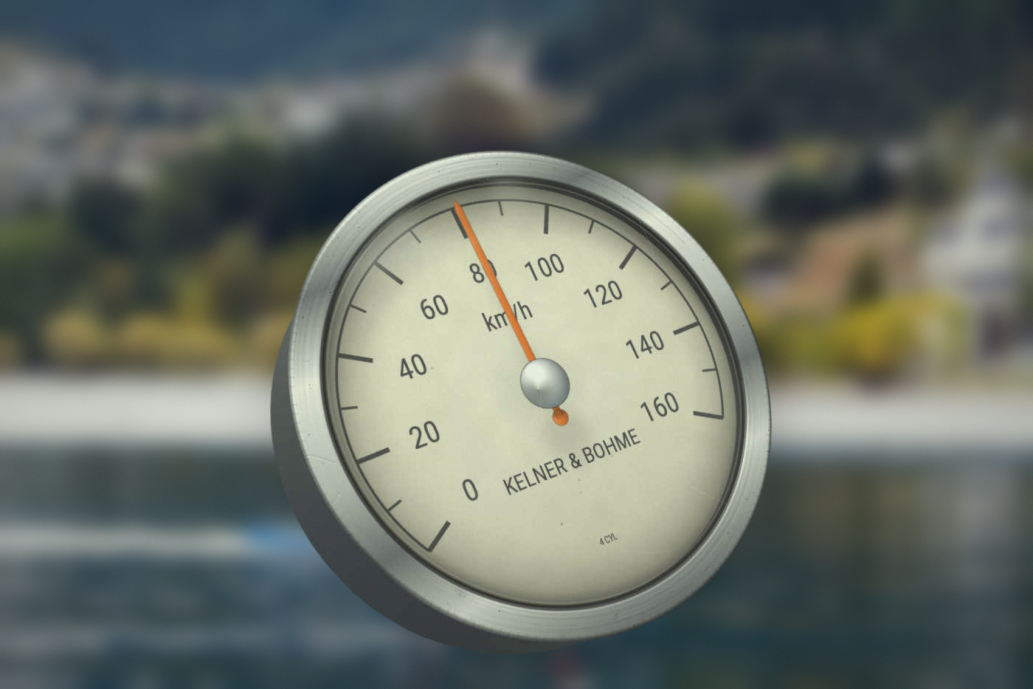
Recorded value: 80 km/h
